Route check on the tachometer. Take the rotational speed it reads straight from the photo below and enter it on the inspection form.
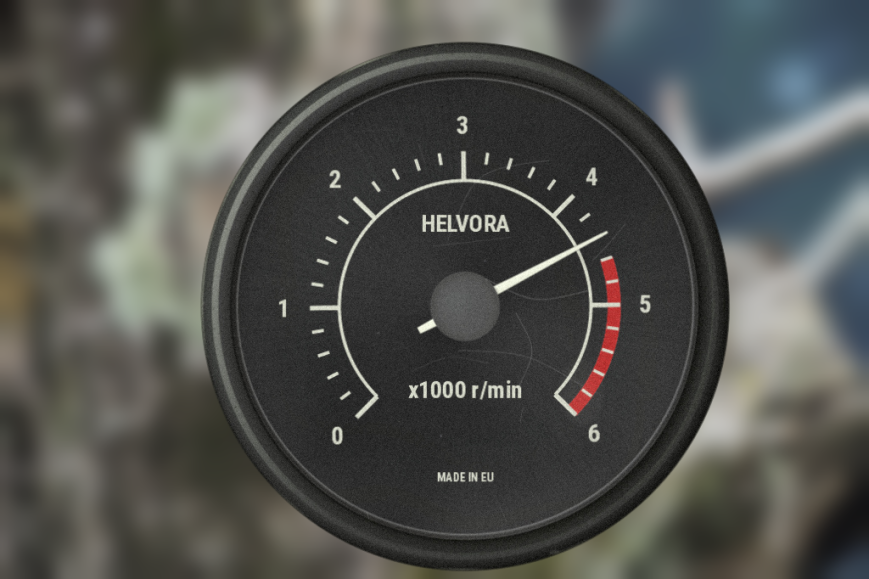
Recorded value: 4400 rpm
